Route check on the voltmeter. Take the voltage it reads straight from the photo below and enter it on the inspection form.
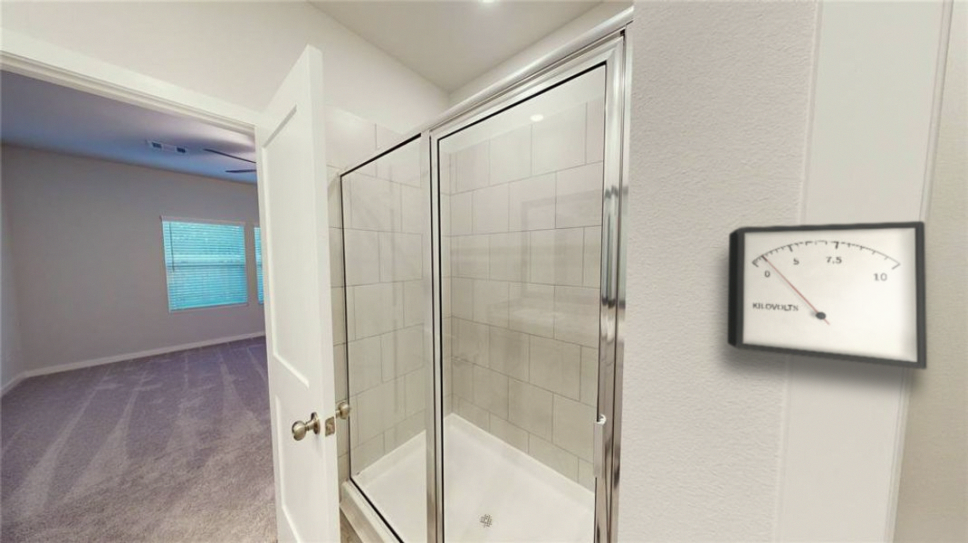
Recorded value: 2.5 kV
